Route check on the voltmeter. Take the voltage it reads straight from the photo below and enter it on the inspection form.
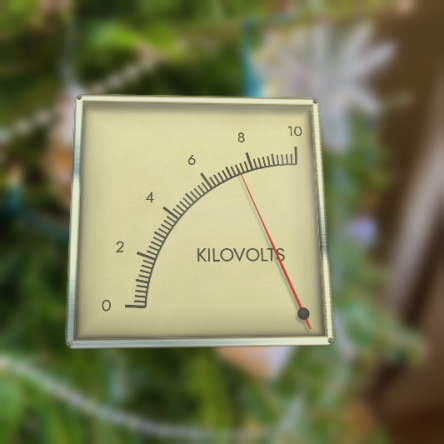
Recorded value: 7.4 kV
